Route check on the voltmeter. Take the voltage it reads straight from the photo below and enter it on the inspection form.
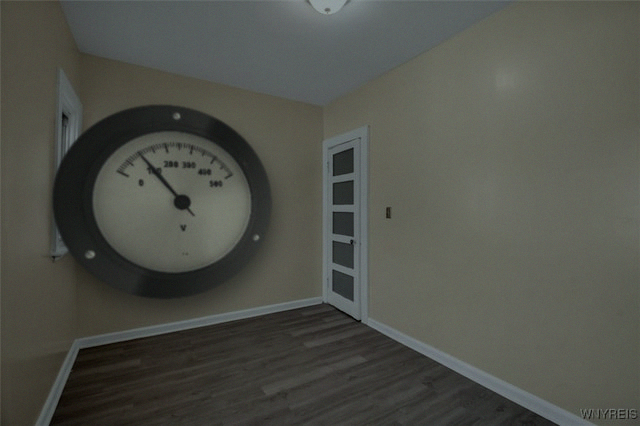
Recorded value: 100 V
